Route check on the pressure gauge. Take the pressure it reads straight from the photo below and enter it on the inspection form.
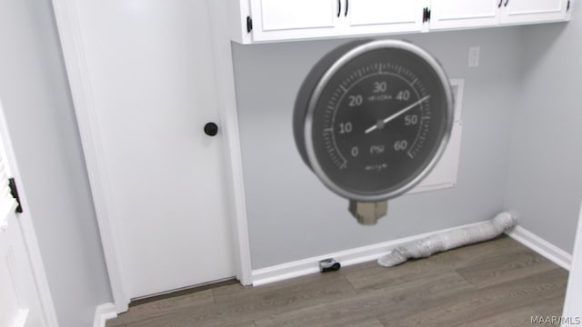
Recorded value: 45 psi
